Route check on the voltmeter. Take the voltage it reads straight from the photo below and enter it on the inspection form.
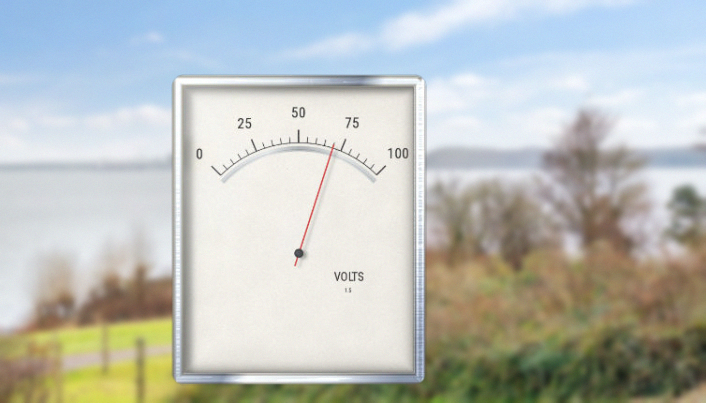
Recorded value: 70 V
